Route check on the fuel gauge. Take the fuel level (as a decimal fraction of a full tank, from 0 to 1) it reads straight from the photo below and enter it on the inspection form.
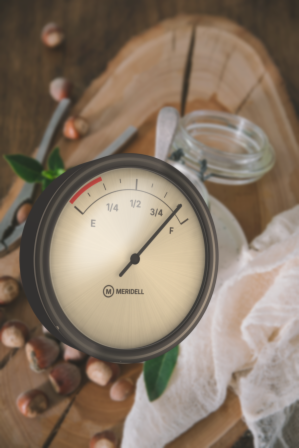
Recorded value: 0.875
